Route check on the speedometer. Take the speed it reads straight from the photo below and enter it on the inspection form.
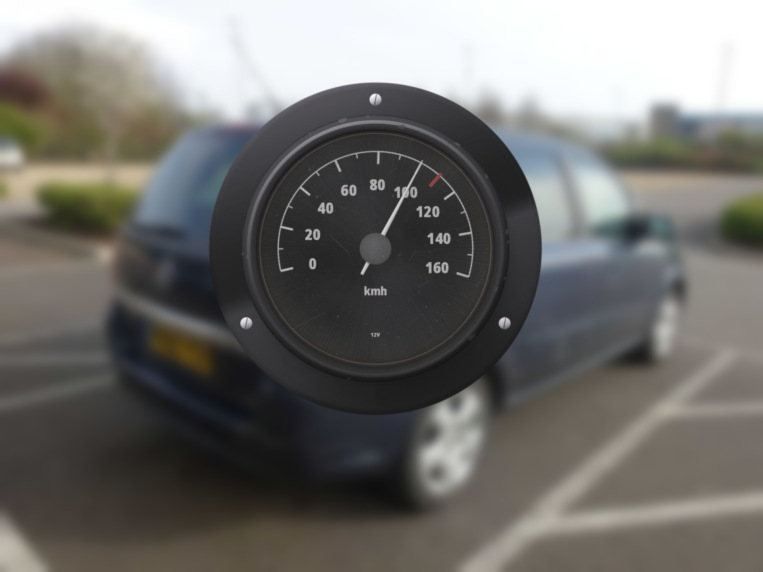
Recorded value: 100 km/h
